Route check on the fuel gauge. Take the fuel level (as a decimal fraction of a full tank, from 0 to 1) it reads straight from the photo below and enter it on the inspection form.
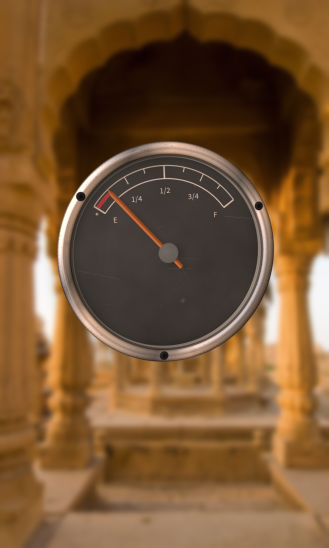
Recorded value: 0.125
